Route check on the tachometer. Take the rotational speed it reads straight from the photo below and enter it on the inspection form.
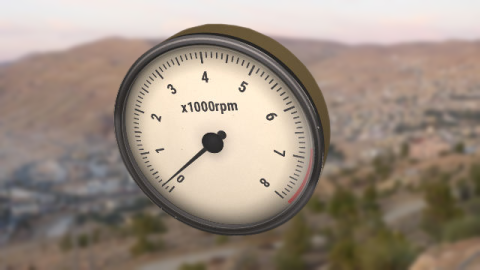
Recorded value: 200 rpm
